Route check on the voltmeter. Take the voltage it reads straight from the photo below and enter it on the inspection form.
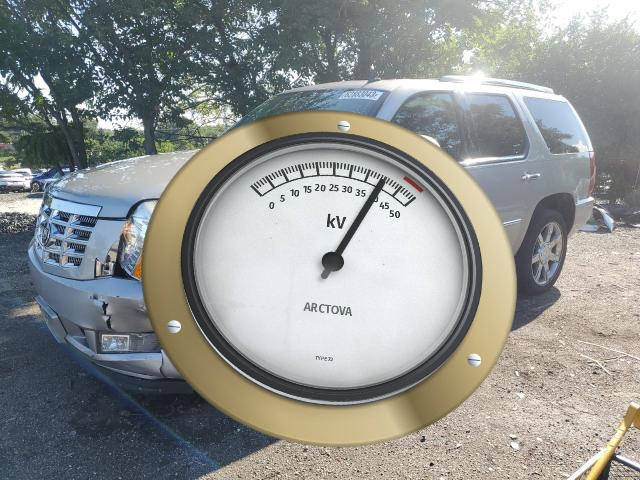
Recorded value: 40 kV
